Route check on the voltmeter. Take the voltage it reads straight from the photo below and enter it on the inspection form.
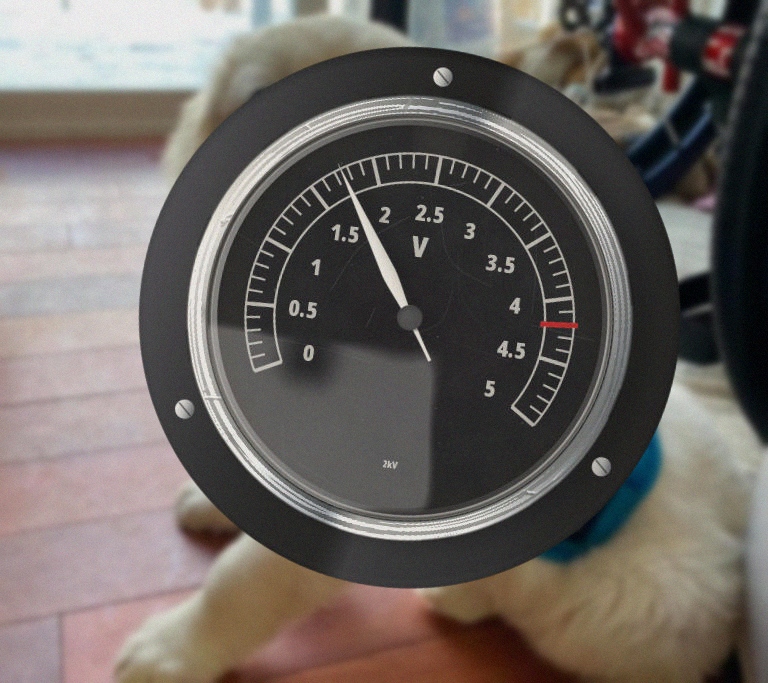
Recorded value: 1.75 V
